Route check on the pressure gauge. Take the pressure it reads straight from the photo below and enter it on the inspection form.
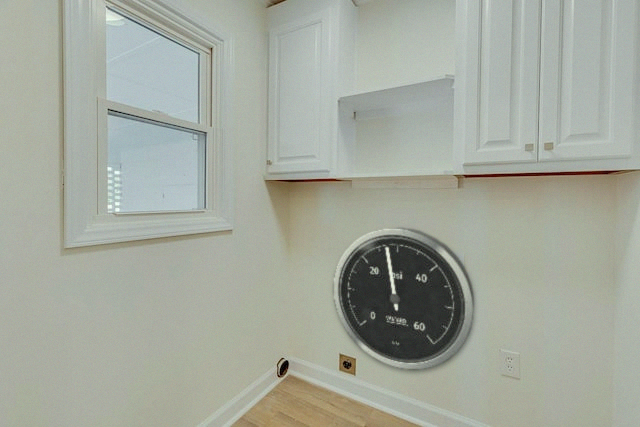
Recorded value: 27.5 psi
